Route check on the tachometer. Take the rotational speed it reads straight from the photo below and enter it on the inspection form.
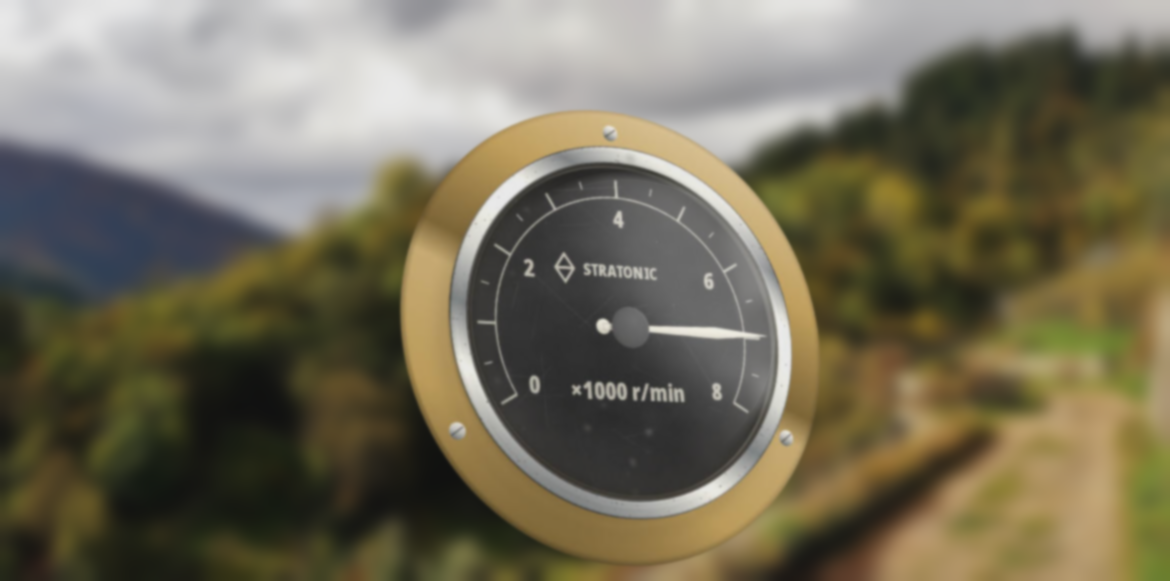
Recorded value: 7000 rpm
